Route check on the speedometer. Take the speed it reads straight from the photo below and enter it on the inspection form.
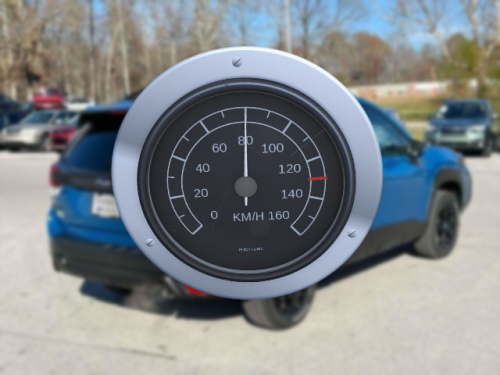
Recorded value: 80 km/h
